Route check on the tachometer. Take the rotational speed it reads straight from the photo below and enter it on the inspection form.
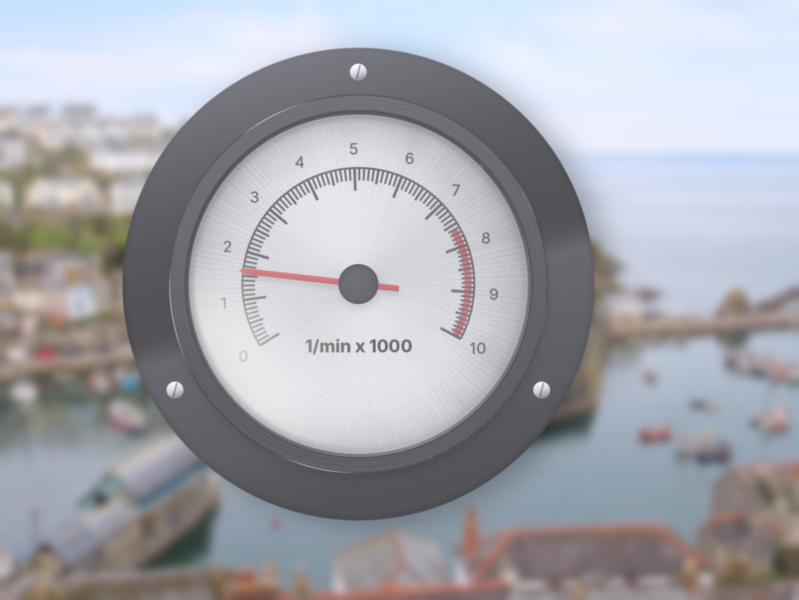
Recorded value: 1600 rpm
